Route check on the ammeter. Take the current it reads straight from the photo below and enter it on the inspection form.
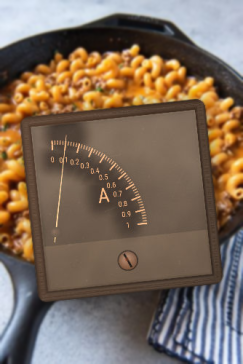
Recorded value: 0.1 A
